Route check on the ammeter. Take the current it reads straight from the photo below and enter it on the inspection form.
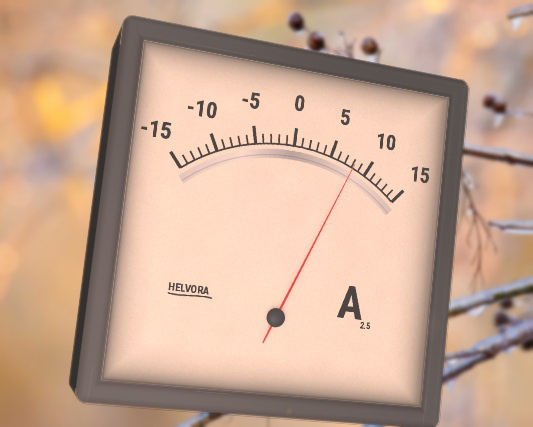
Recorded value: 8 A
